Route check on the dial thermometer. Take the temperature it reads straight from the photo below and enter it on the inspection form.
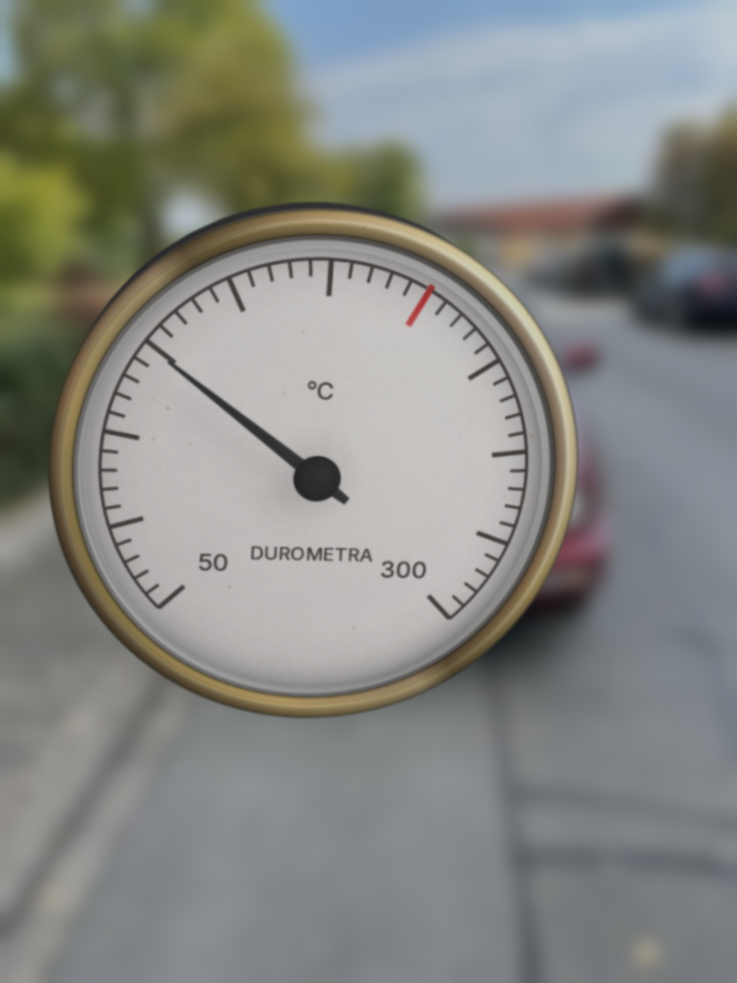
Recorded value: 125 °C
